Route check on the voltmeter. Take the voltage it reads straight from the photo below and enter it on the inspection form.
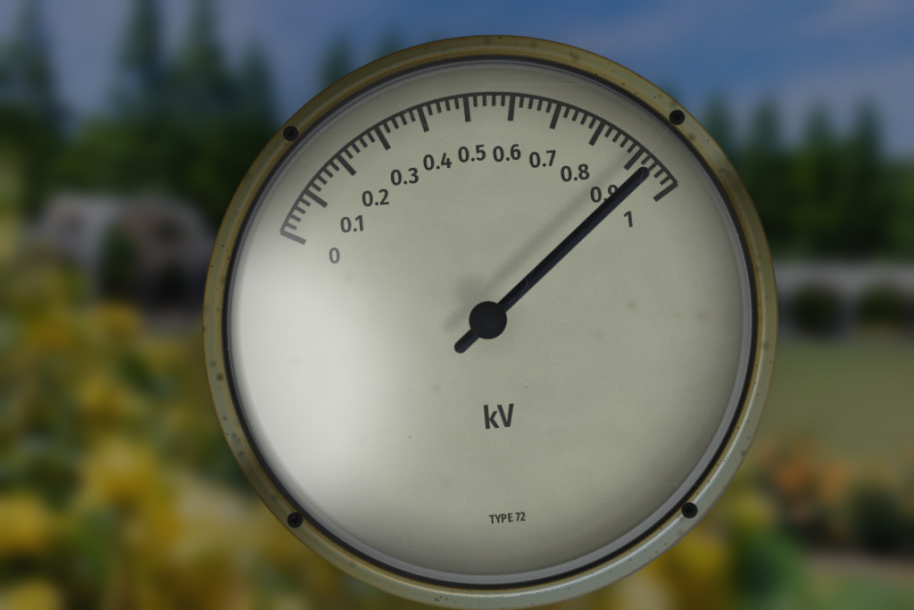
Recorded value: 0.94 kV
